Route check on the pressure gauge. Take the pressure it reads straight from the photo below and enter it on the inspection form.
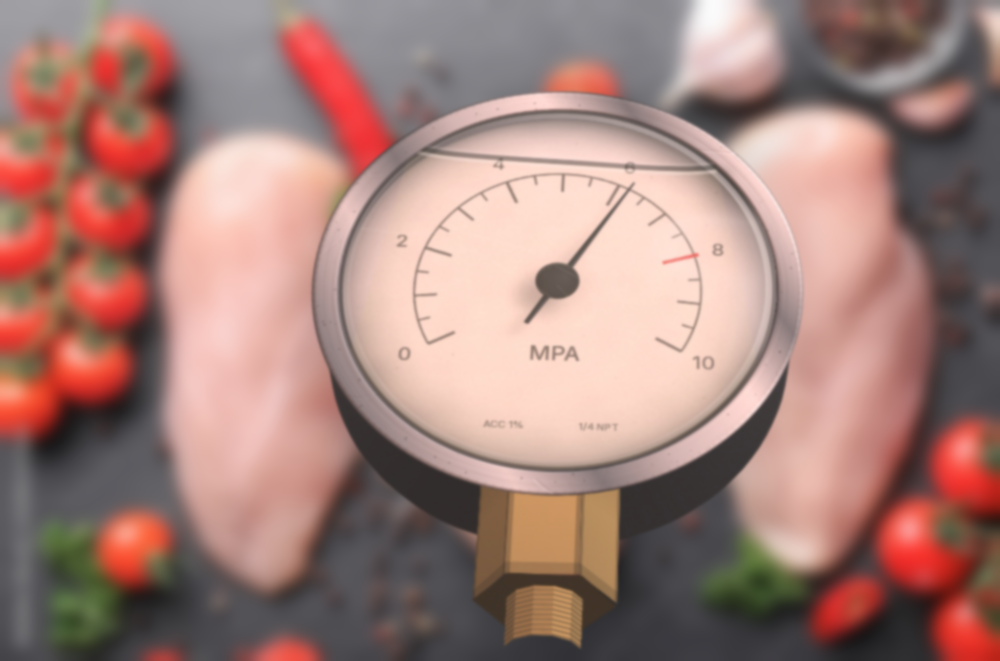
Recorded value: 6.25 MPa
